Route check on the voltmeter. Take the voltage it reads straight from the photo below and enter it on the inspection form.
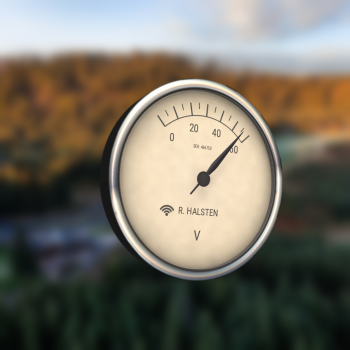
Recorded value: 55 V
